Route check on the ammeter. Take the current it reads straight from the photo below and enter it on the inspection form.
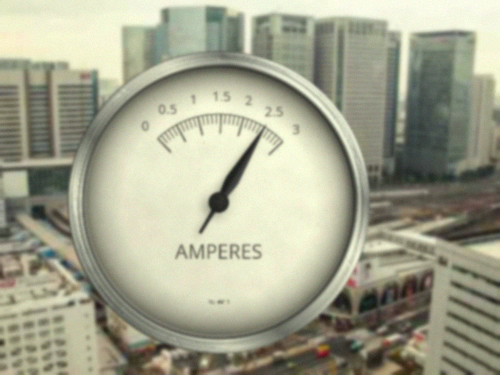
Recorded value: 2.5 A
